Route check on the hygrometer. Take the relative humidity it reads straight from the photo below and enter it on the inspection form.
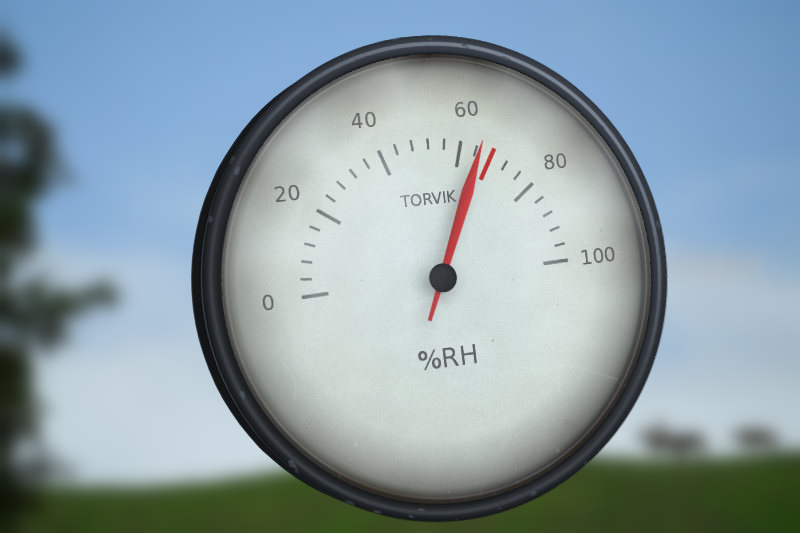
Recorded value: 64 %
